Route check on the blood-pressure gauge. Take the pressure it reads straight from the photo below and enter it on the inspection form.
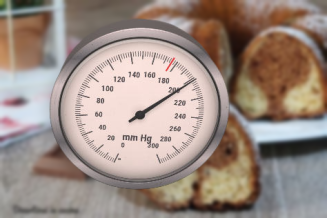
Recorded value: 200 mmHg
